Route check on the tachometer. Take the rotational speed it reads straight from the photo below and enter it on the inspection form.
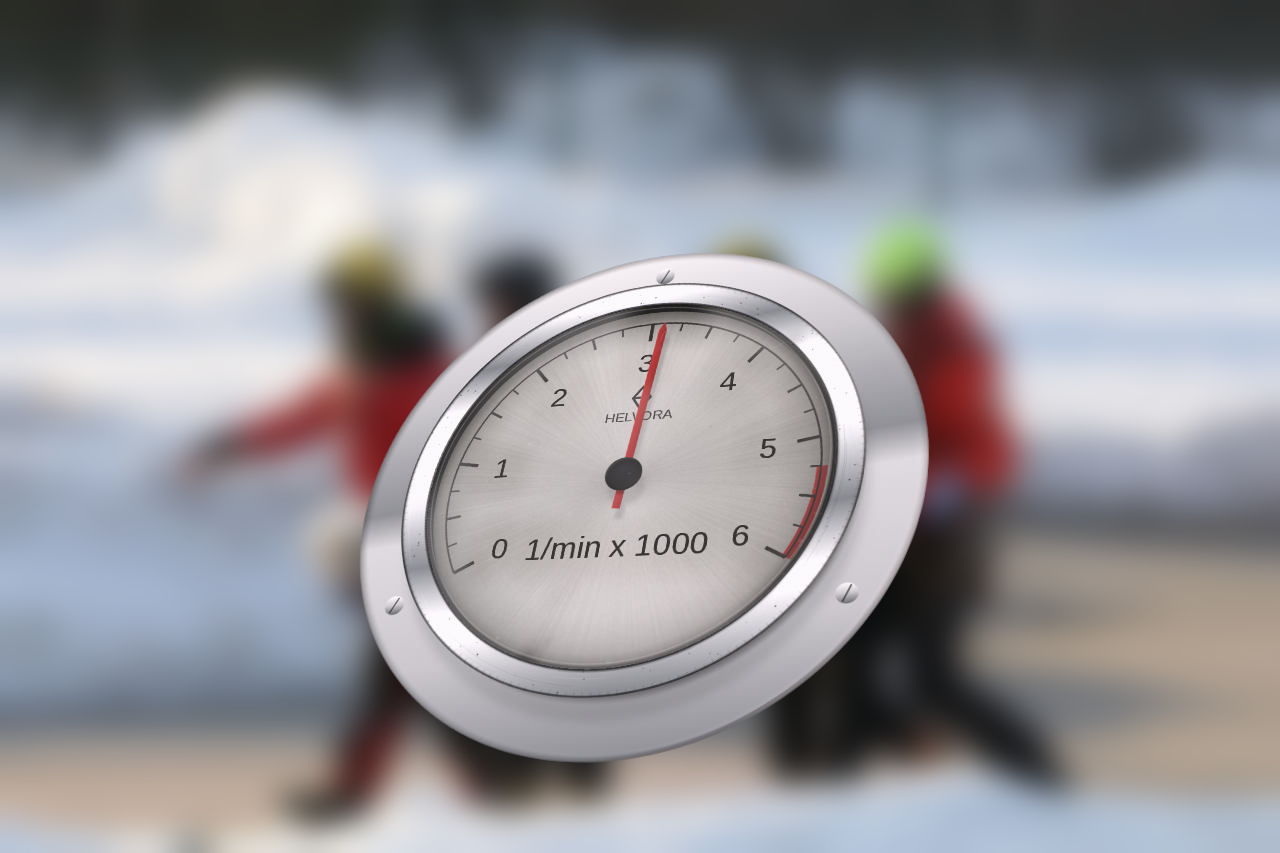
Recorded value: 3125 rpm
